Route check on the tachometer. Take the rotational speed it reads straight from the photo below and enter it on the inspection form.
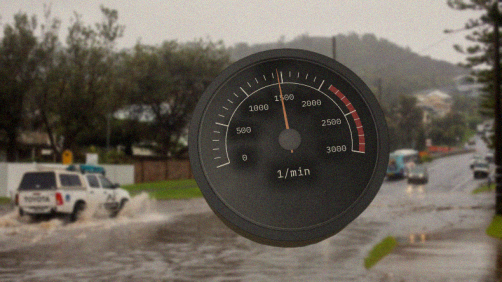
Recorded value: 1450 rpm
